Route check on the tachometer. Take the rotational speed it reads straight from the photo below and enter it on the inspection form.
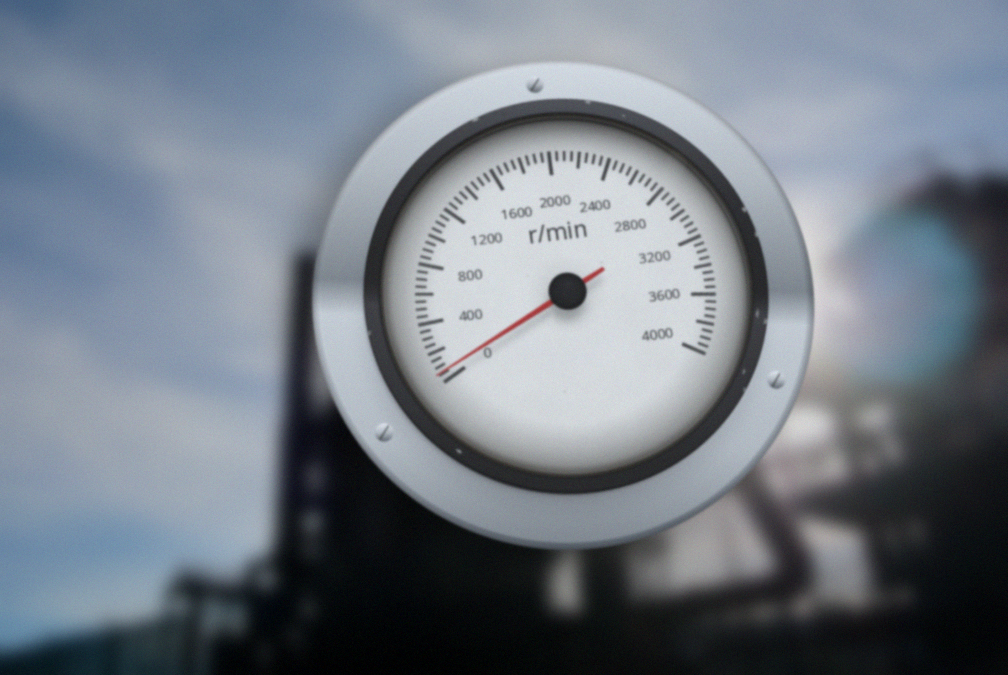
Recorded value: 50 rpm
